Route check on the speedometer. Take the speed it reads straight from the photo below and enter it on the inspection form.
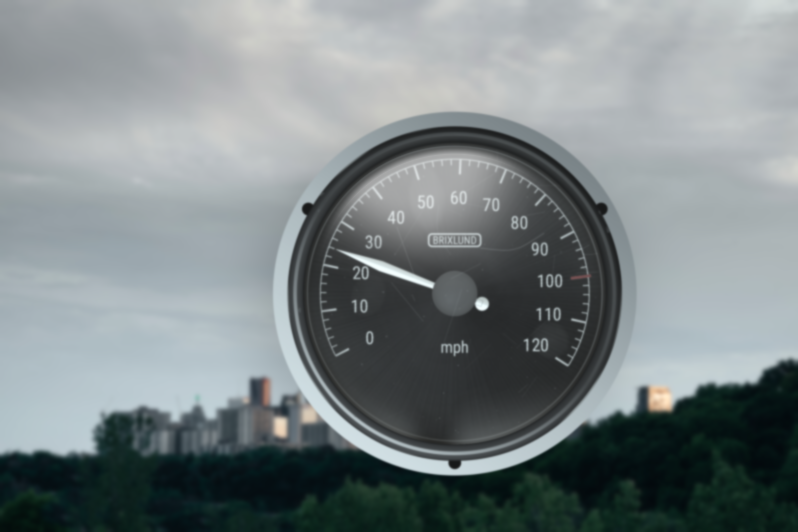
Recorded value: 24 mph
